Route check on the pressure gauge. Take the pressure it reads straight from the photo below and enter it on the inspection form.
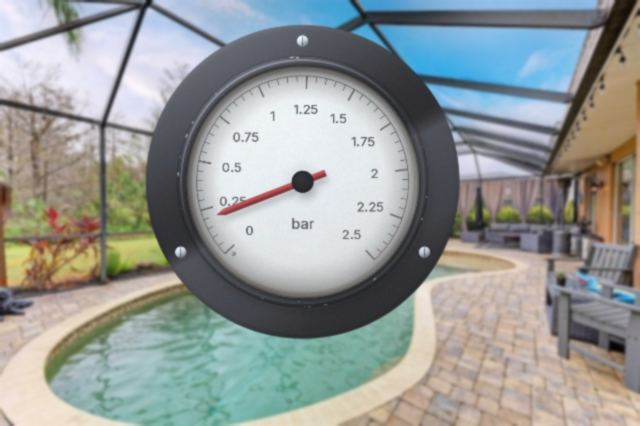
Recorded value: 0.2 bar
